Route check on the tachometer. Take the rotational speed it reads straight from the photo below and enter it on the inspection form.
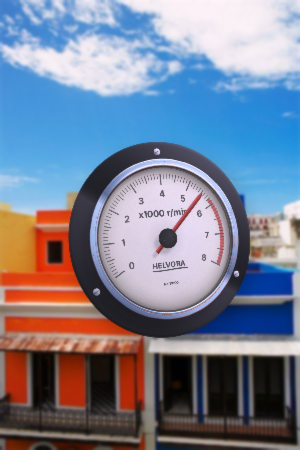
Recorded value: 5500 rpm
